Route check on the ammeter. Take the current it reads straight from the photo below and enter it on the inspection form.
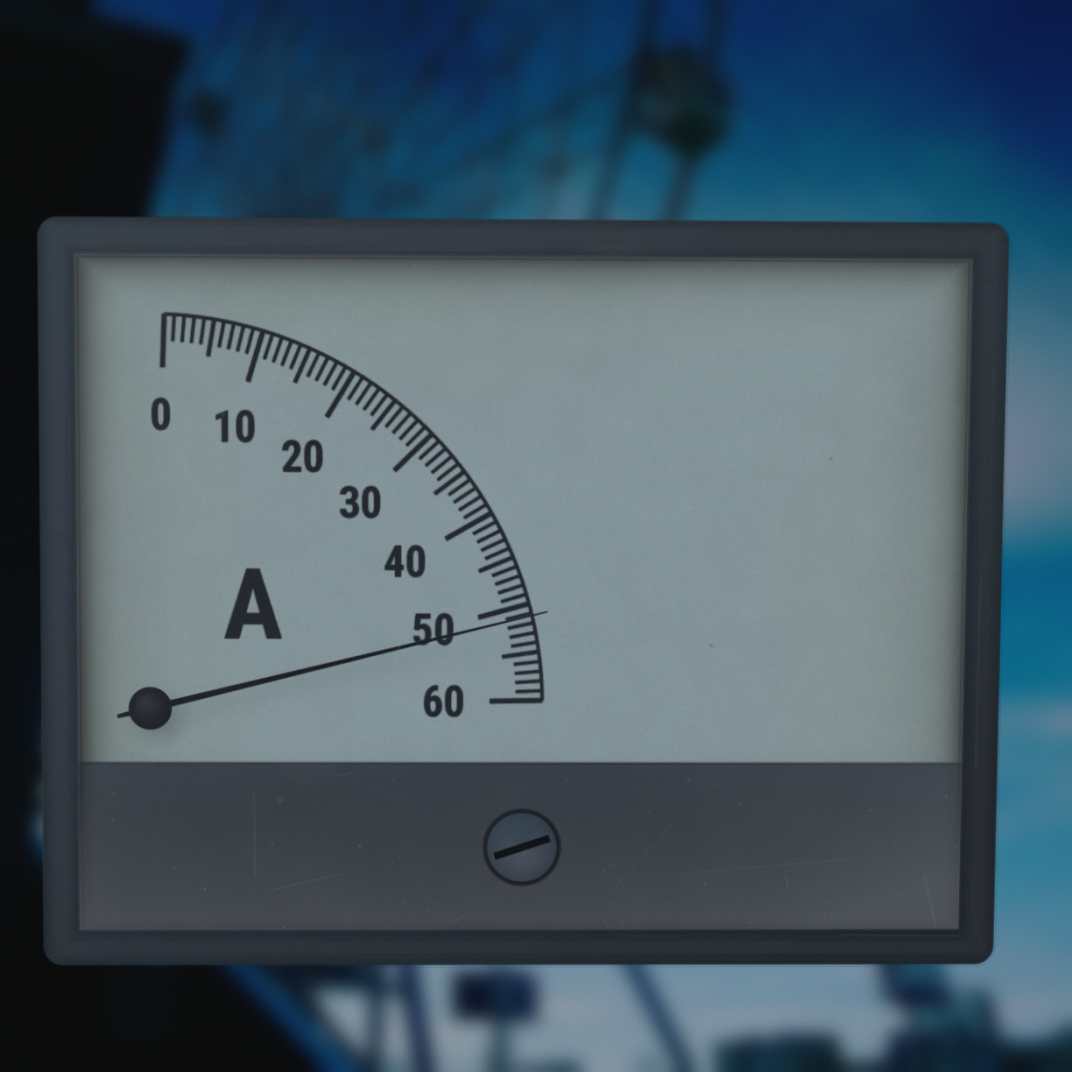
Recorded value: 51 A
